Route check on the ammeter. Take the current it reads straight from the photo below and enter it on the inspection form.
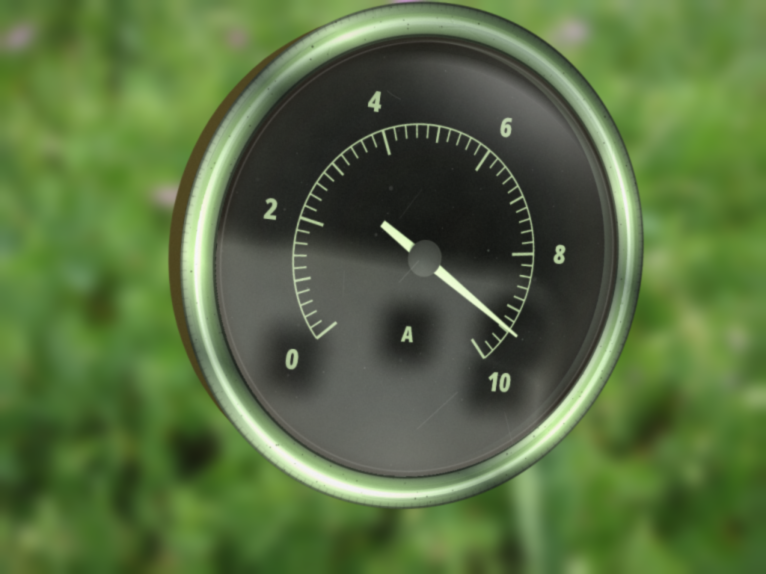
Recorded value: 9.4 A
